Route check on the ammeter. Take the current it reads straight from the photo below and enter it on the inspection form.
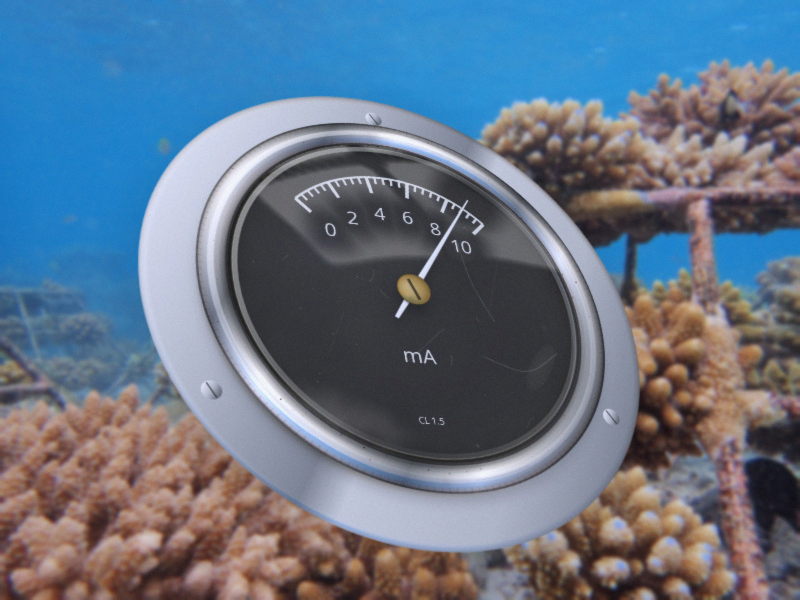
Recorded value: 8.8 mA
